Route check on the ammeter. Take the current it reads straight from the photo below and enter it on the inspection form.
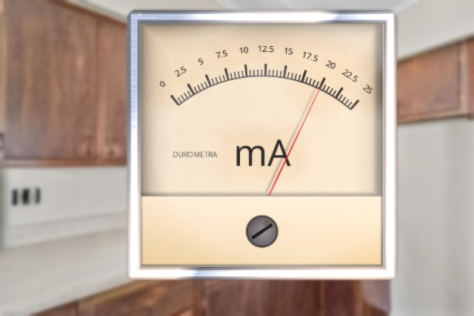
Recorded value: 20 mA
